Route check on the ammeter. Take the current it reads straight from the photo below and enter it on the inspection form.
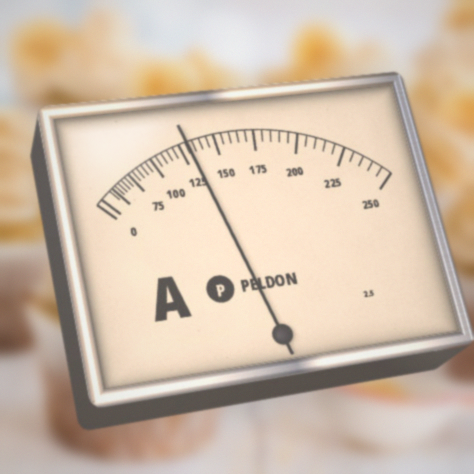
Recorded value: 130 A
